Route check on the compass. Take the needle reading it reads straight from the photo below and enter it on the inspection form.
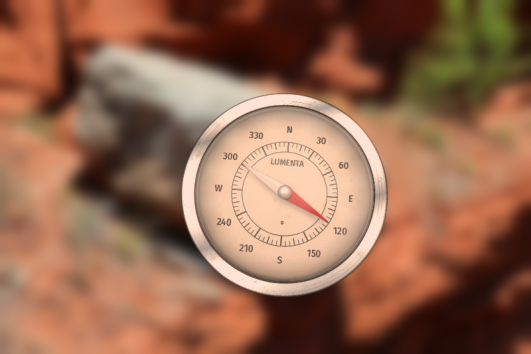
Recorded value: 120 °
